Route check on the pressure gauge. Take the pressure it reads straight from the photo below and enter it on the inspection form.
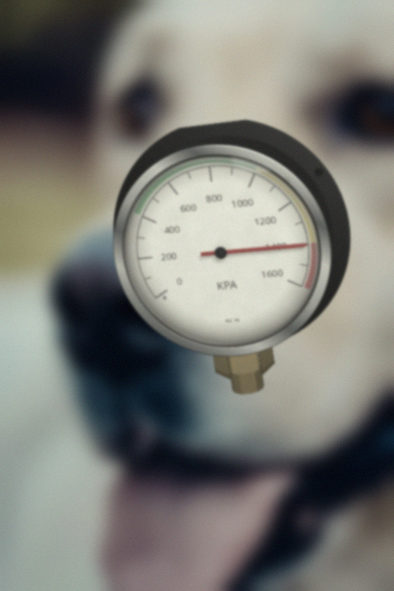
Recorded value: 1400 kPa
